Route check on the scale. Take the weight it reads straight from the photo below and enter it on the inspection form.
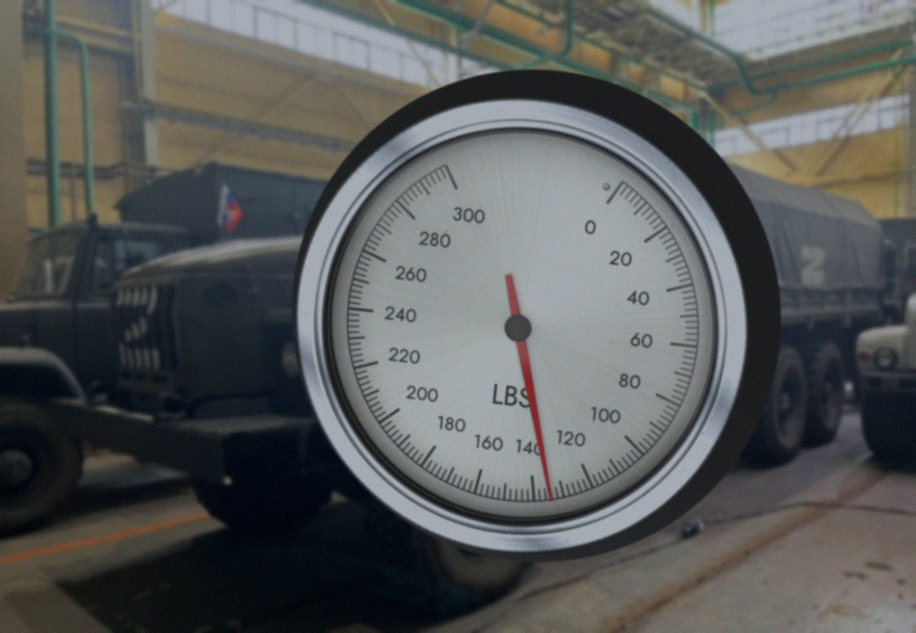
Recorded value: 134 lb
